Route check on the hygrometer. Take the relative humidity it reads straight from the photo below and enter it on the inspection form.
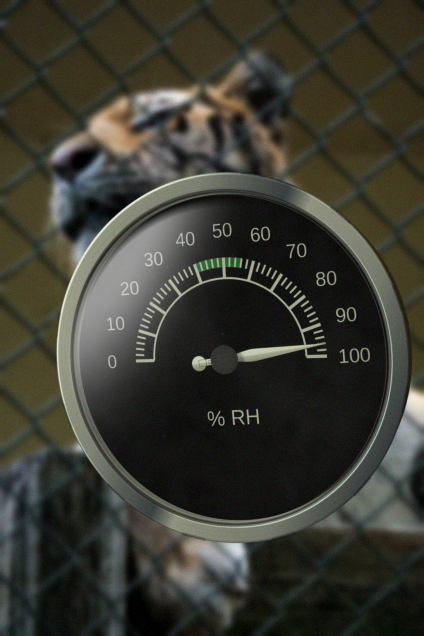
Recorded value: 96 %
